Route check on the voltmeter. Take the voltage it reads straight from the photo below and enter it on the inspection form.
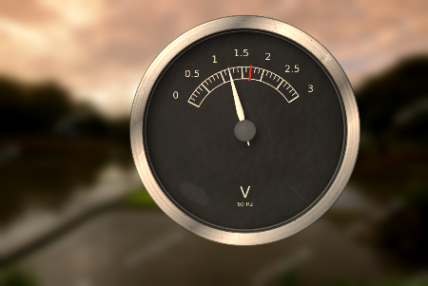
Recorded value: 1.2 V
